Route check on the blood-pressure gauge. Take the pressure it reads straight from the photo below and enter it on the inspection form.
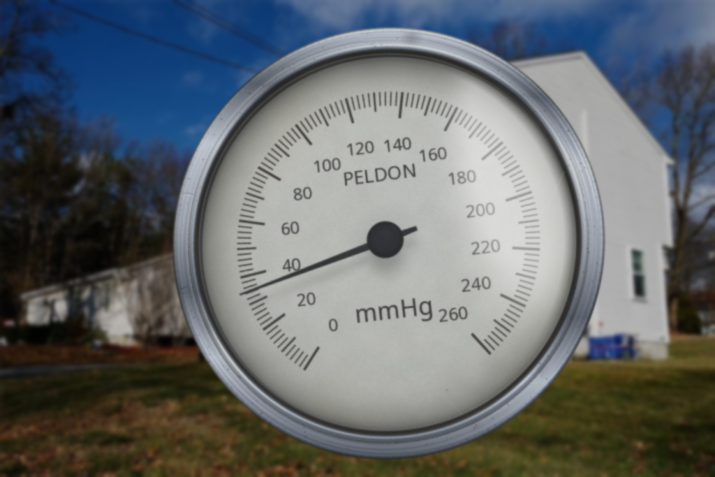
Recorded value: 34 mmHg
